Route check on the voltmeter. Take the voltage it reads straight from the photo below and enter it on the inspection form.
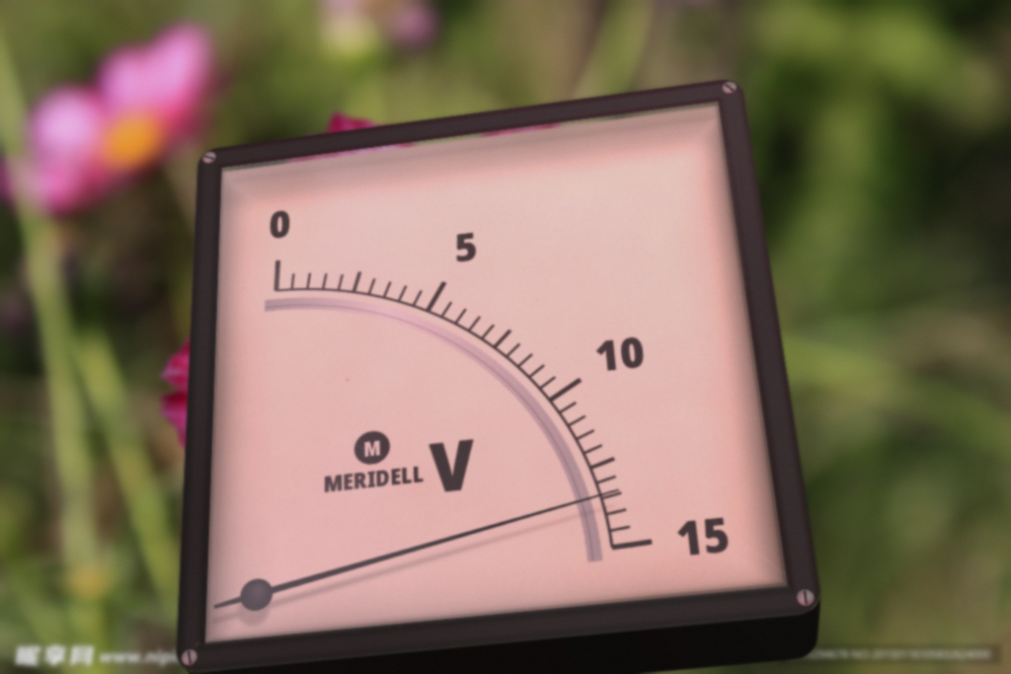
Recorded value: 13.5 V
